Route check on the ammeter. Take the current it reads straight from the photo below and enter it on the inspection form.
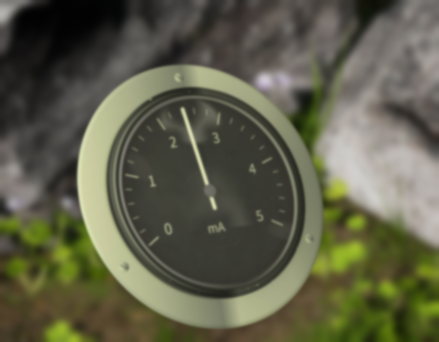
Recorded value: 2.4 mA
